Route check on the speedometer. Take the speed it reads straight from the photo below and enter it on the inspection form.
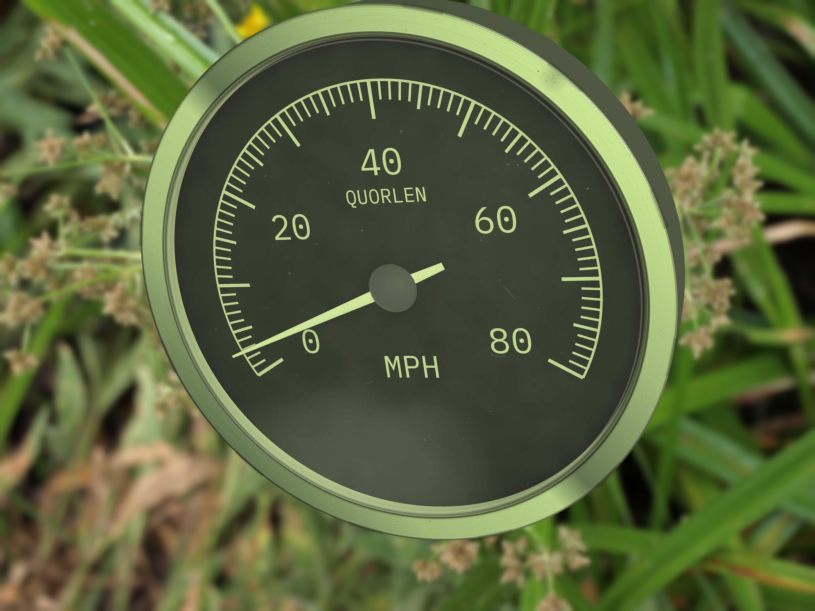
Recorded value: 3 mph
